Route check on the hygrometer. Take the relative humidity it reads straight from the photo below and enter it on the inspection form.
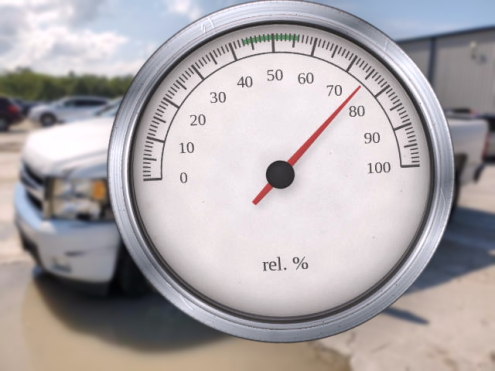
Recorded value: 75 %
